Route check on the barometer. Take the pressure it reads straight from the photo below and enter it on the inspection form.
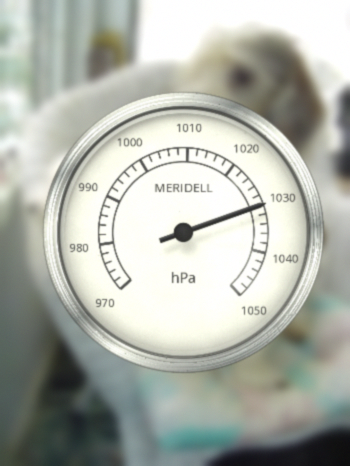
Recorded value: 1030 hPa
